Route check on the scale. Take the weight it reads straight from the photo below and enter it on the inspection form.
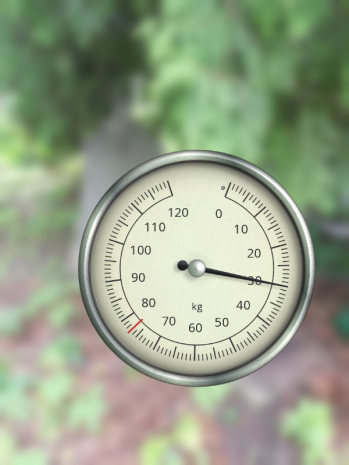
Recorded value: 30 kg
